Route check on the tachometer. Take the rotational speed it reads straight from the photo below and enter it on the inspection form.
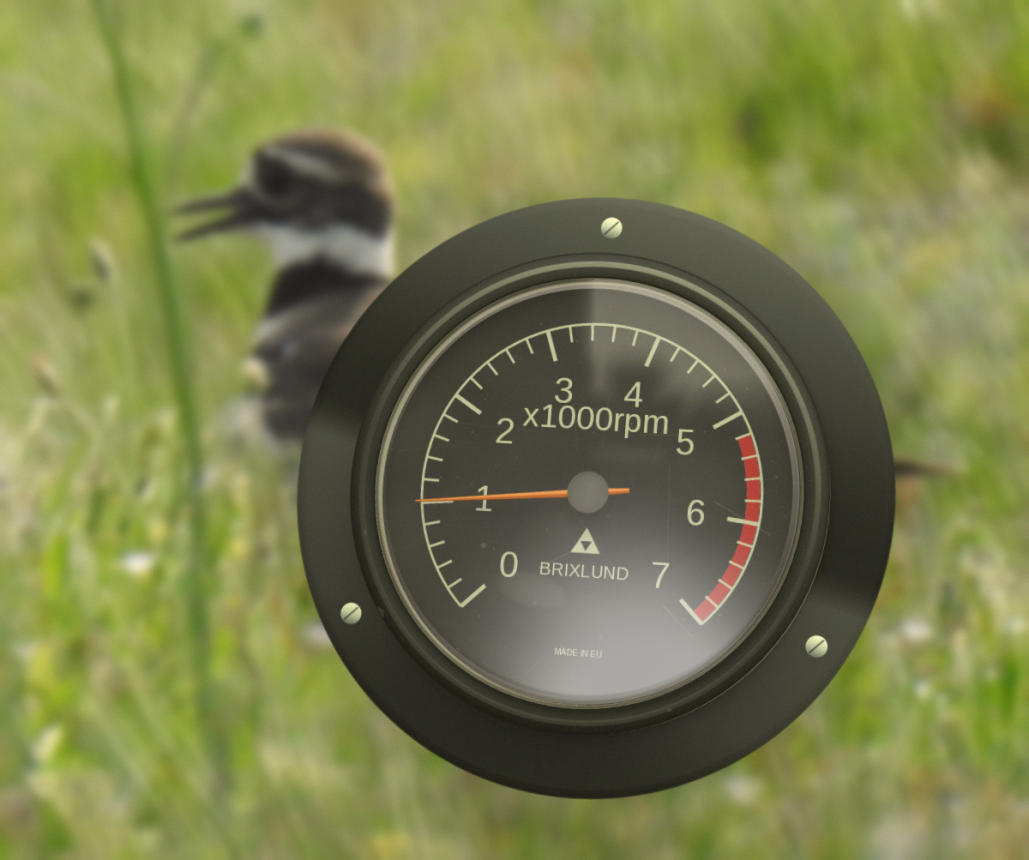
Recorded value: 1000 rpm
